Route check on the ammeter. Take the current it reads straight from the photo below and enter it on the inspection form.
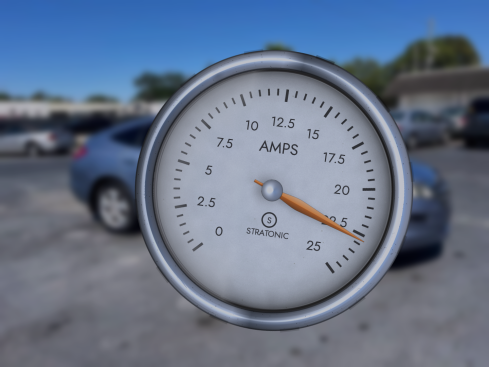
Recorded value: 22.75 A
